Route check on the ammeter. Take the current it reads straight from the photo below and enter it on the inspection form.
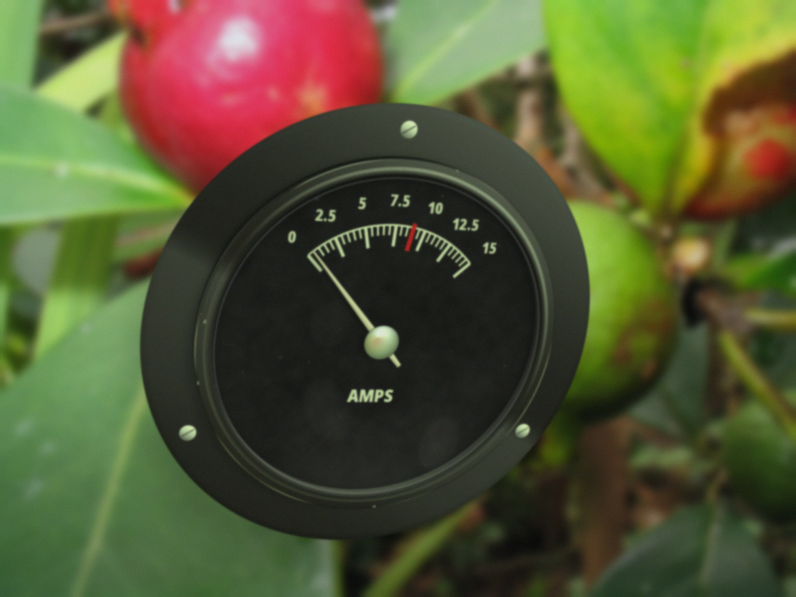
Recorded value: 0.5 A
